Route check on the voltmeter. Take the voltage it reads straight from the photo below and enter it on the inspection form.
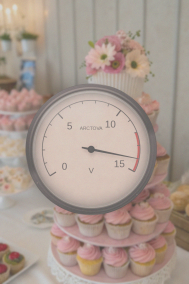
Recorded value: 14 V
